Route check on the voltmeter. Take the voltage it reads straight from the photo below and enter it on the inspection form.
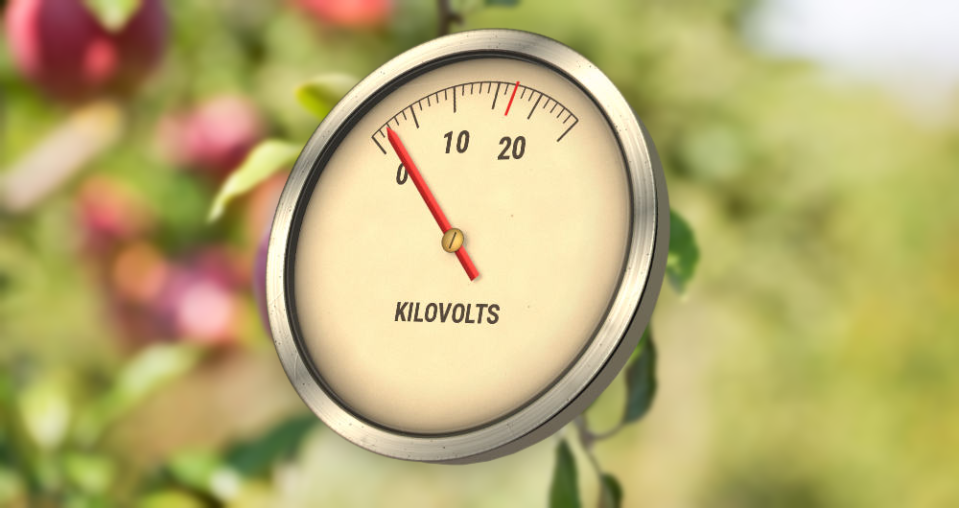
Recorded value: 2 kV
